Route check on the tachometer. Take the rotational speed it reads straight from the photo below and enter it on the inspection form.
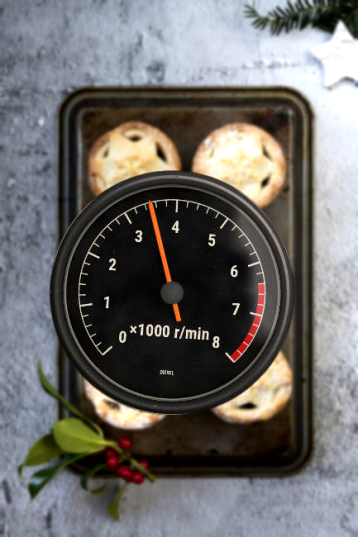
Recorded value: 3500 rpm
